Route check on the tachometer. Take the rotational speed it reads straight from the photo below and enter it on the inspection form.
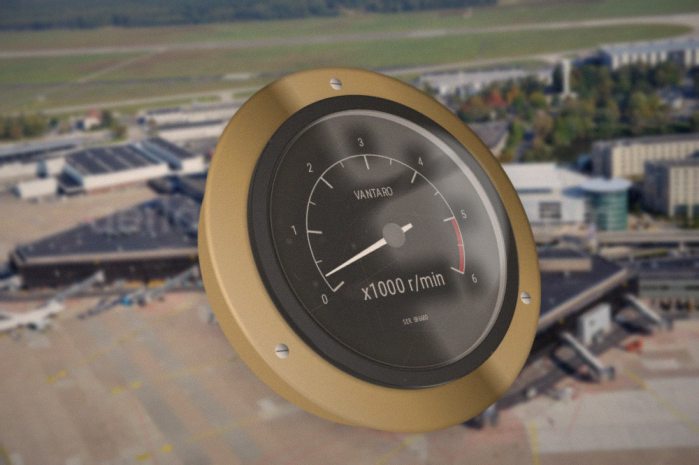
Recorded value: 250 rpm
